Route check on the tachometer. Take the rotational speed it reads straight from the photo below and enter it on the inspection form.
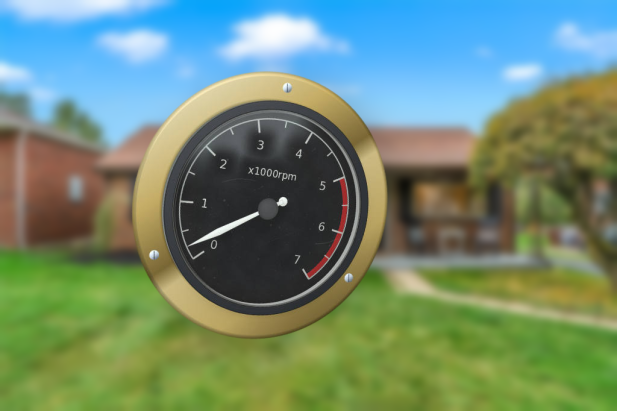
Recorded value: 250 rpm
